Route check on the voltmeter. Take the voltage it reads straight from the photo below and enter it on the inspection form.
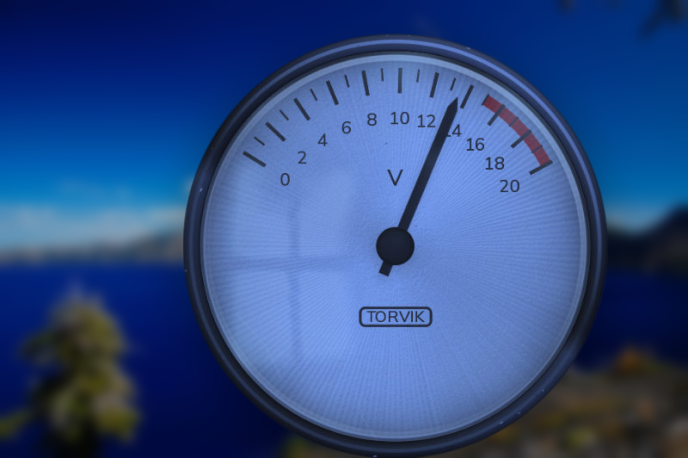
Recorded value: 13.5 V
